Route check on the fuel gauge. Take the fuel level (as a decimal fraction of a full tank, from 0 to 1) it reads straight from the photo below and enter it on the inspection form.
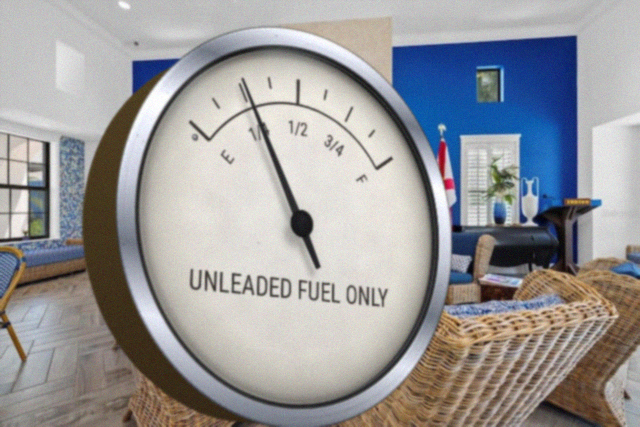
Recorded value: 0.25
